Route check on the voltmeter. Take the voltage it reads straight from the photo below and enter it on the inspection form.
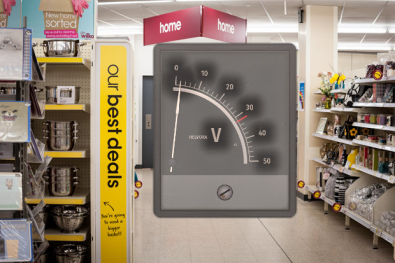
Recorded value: 2 V
